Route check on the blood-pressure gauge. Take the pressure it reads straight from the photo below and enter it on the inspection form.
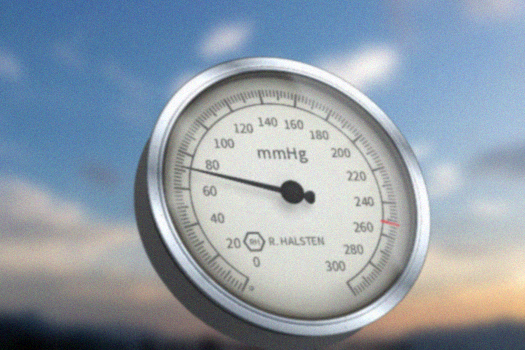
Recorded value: 70 mmHg
